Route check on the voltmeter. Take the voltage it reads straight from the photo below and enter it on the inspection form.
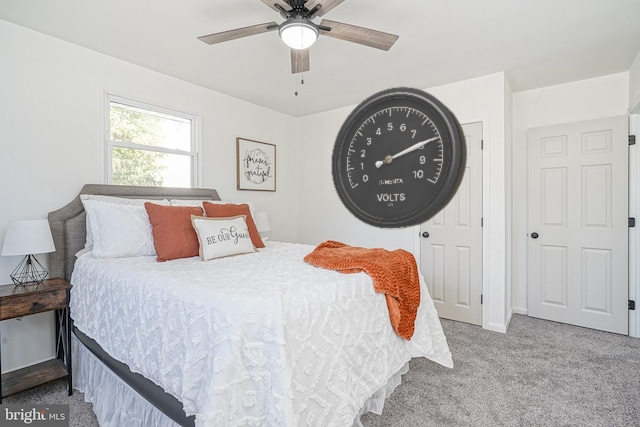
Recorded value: 8 V
